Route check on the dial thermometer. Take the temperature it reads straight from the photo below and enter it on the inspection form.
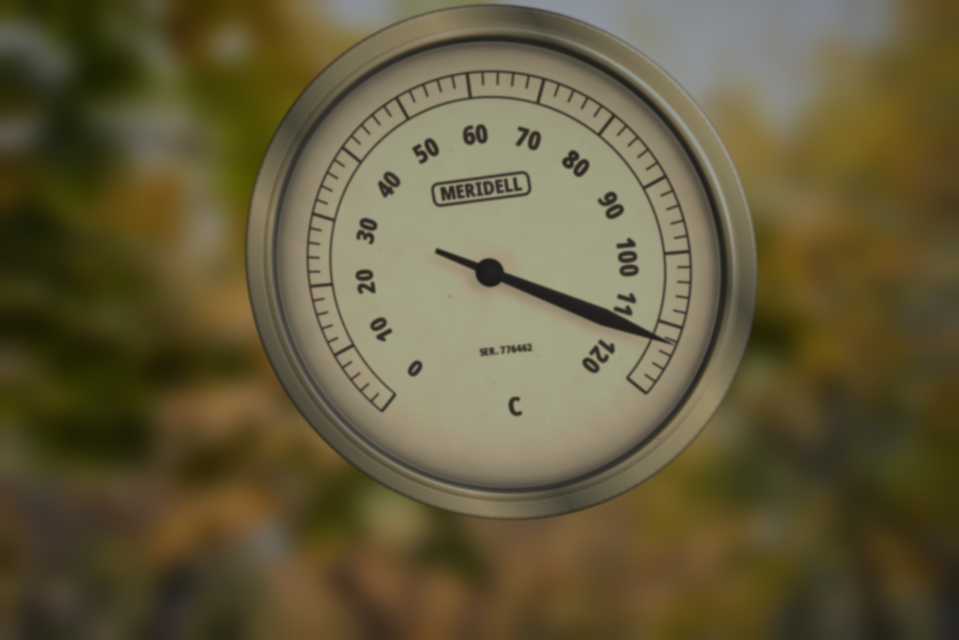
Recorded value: 112 °C
